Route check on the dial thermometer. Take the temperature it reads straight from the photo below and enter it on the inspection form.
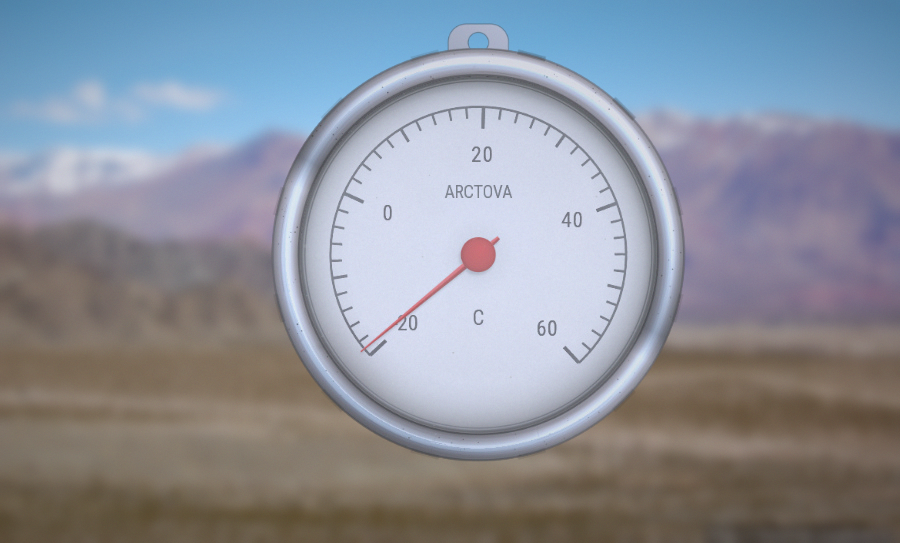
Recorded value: -19 °C
